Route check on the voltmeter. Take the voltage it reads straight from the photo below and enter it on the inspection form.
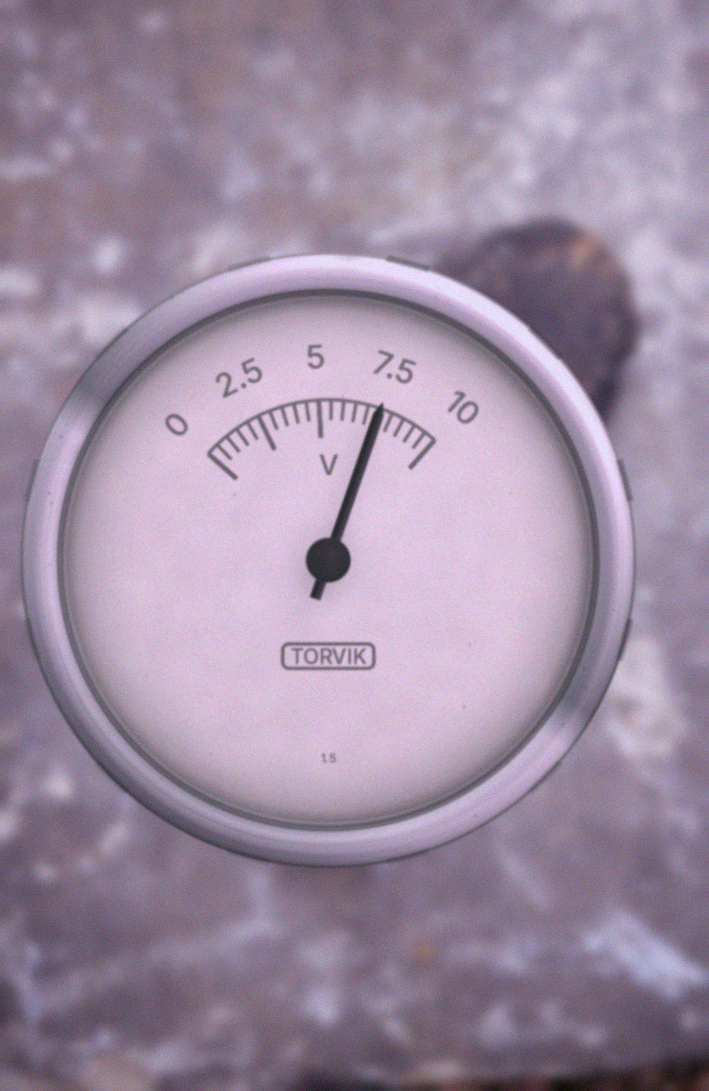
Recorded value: 7.5 V
